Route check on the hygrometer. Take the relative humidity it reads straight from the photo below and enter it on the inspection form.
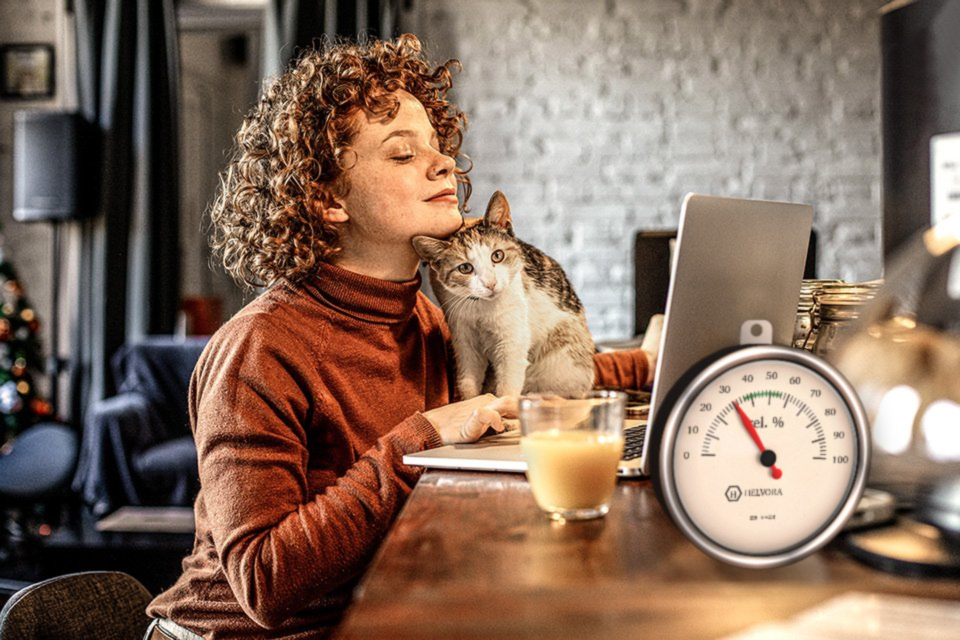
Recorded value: 30 %
